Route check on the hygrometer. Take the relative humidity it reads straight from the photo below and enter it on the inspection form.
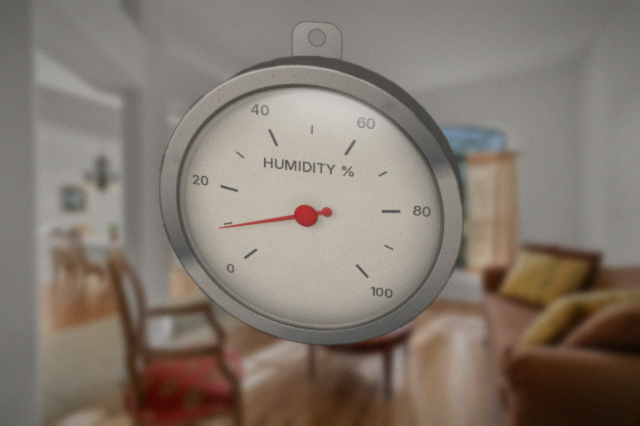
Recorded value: 10 %
